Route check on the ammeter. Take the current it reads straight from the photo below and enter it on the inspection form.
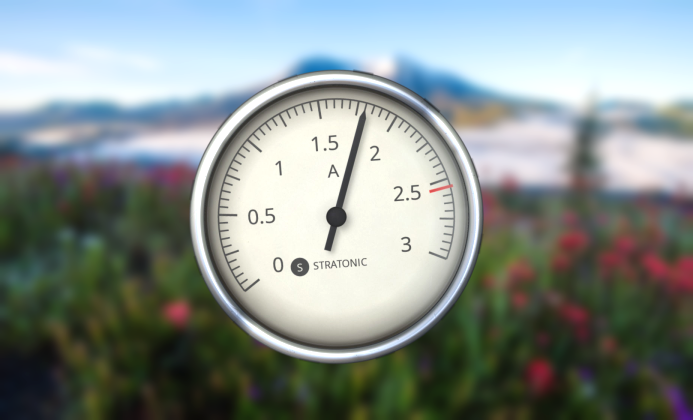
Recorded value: 1.8 A
